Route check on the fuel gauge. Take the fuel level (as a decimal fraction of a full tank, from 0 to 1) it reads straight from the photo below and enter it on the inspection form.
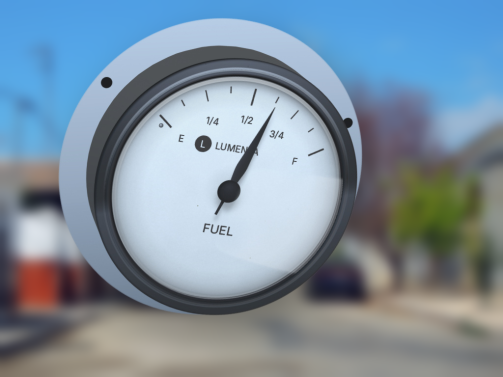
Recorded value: 0.625
